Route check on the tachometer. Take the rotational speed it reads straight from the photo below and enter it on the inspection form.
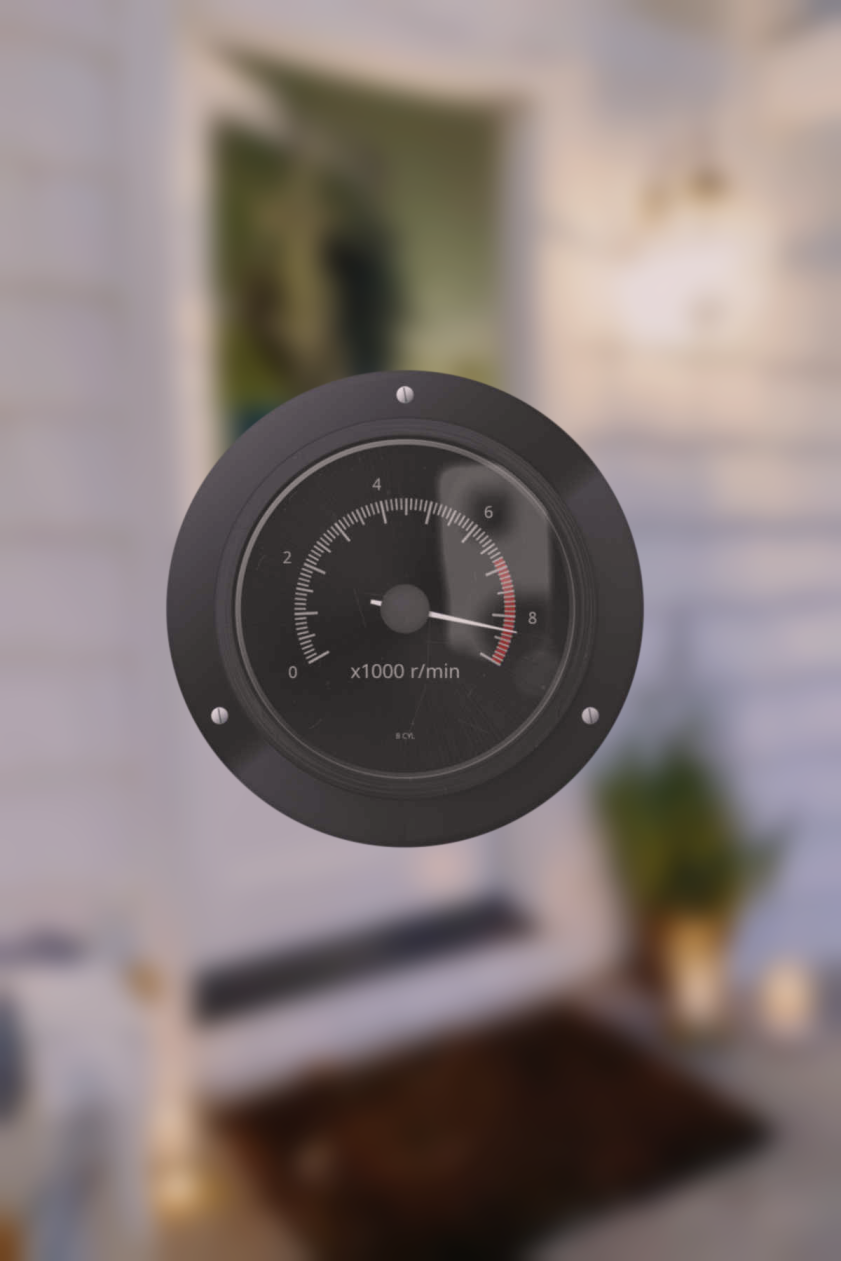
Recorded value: 8300 rpm
